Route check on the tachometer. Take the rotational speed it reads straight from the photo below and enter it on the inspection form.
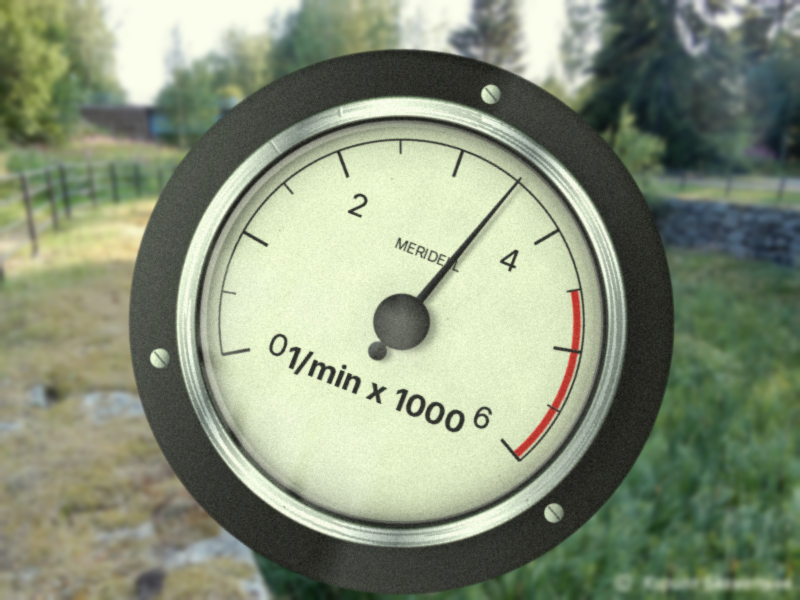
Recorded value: 3500 rpm
